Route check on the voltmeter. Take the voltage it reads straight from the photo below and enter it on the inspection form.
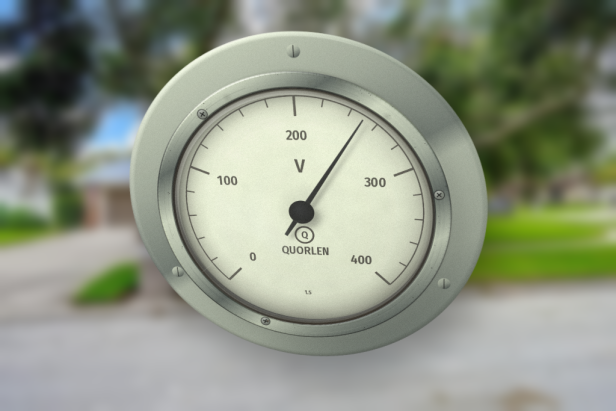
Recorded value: 250 V
